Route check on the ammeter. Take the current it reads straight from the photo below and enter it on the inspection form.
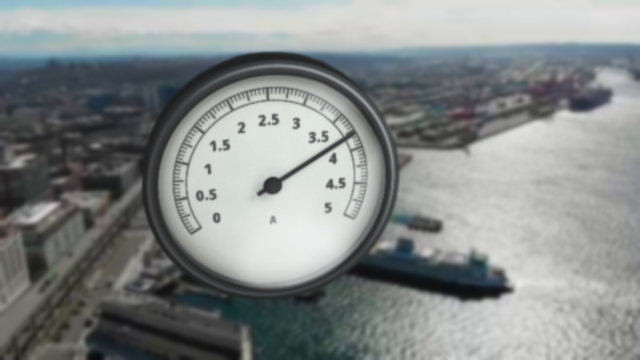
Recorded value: 3.75 A
